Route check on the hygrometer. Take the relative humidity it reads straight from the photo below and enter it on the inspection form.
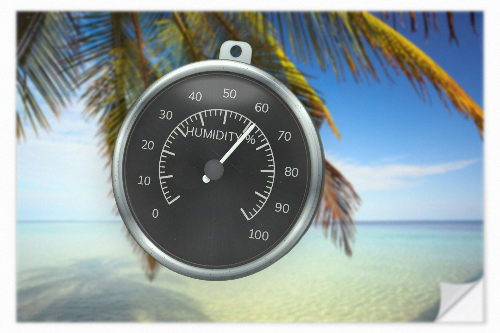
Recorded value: 62 %
